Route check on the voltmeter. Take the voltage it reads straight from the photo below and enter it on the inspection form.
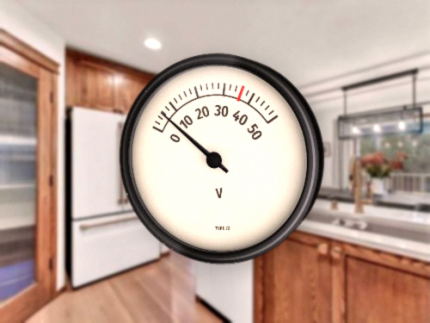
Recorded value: 6 V
